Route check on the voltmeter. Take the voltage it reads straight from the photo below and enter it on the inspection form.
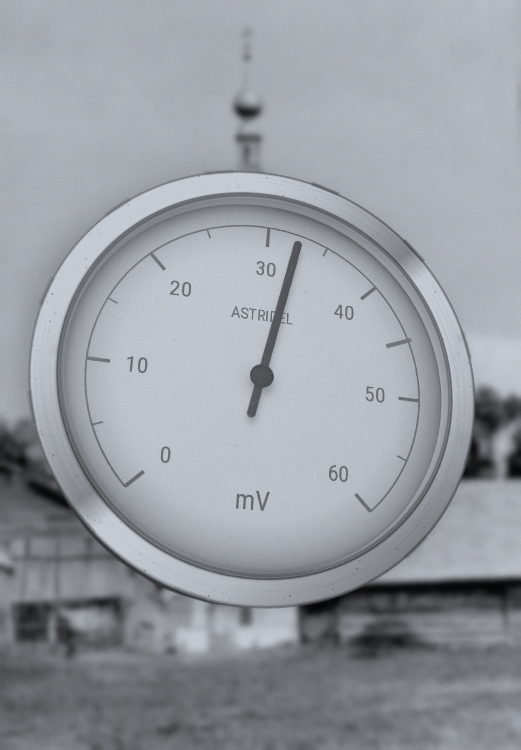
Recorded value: 32.5 mV
